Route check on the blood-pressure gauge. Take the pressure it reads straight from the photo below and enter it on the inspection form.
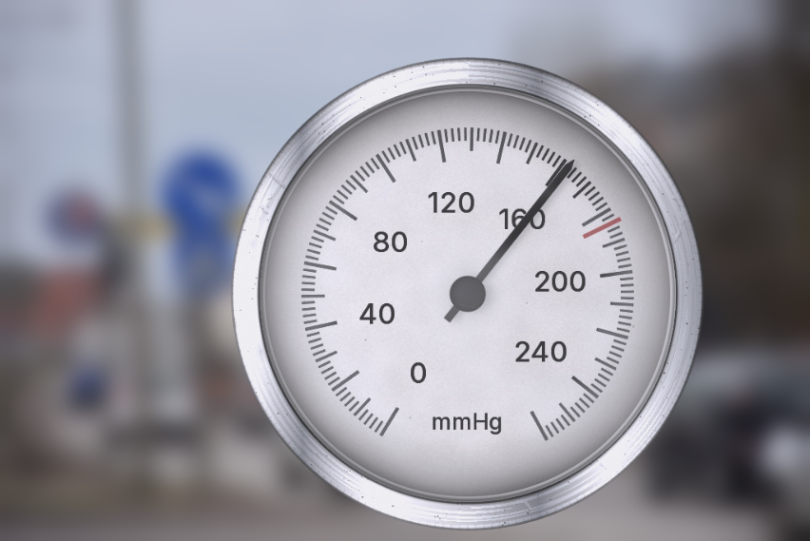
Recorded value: 162 mmHg
